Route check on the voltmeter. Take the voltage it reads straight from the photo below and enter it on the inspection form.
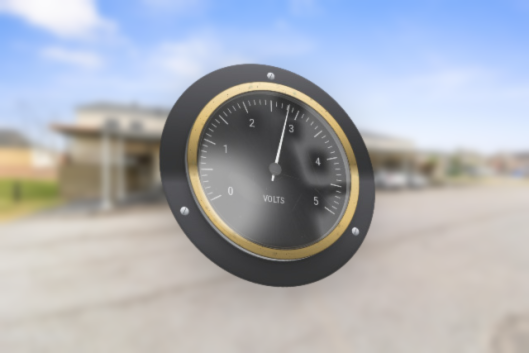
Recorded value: 2.8 V
